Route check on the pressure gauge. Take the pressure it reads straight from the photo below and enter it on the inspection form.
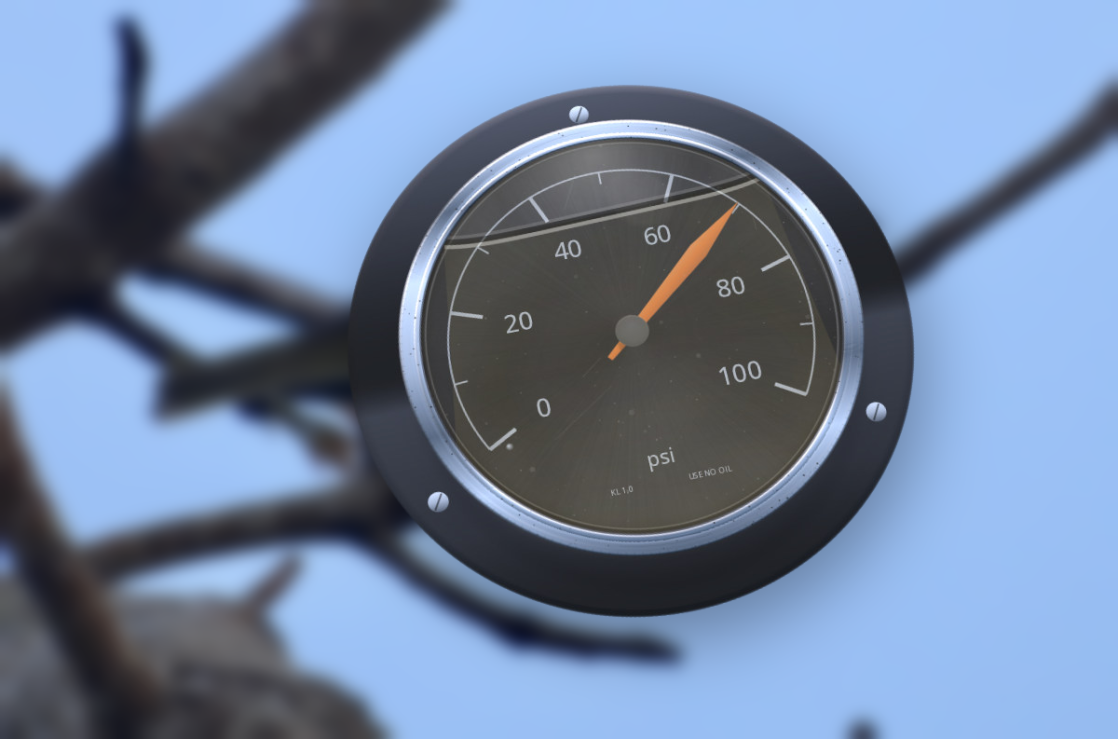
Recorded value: 70 psi
